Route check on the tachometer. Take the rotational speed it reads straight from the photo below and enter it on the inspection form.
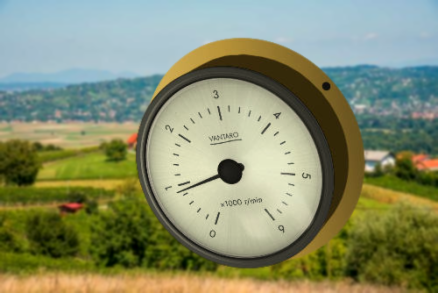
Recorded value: 900 rpm
